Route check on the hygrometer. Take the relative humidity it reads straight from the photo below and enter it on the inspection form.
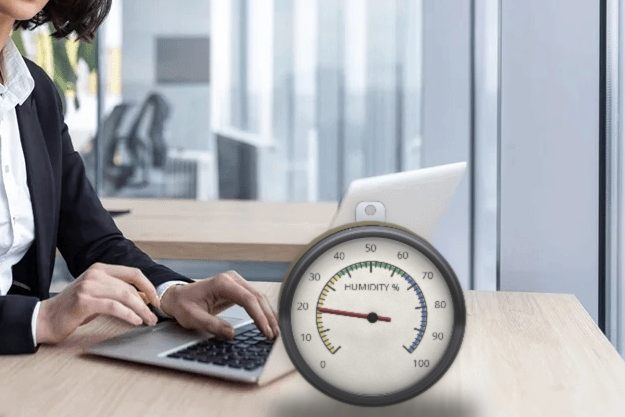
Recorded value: 20 %
